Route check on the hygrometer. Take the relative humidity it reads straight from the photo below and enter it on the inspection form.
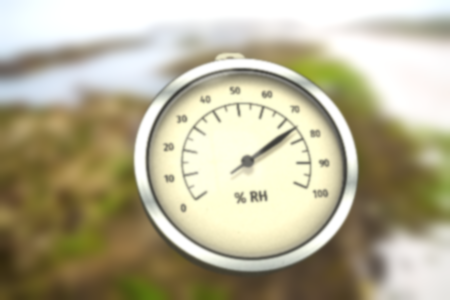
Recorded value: 75 %
